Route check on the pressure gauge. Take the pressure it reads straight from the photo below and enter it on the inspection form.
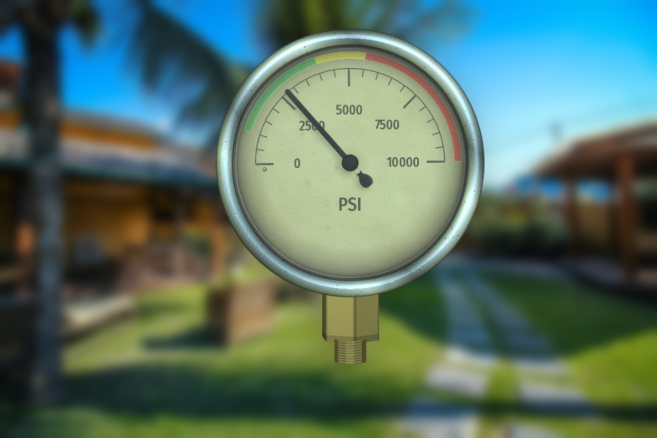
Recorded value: 2750 psi
